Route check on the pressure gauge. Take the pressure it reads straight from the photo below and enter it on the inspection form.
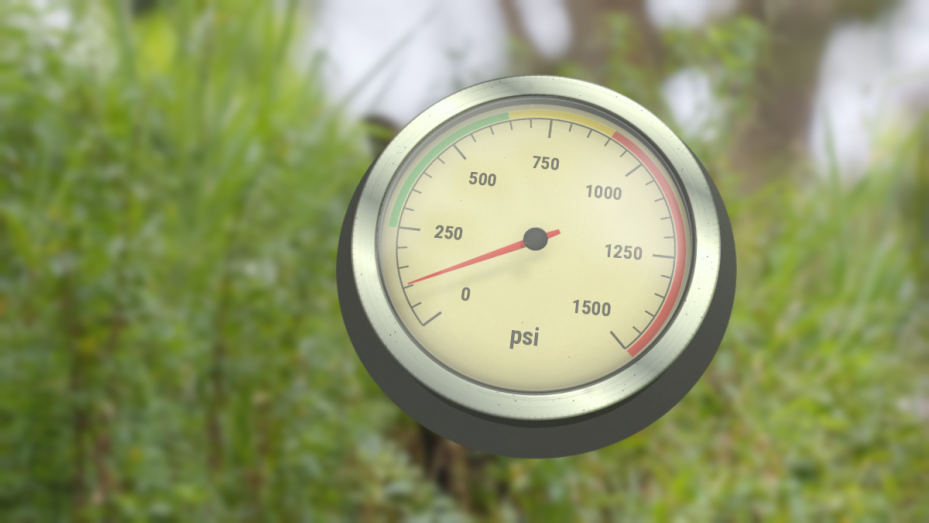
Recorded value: 100 psi
